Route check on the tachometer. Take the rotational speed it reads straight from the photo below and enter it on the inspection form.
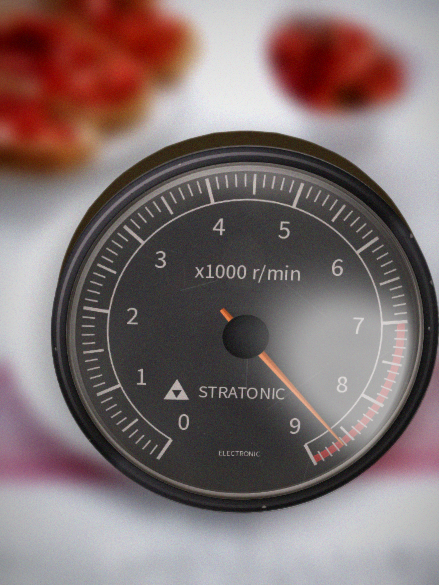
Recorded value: 8600 rpm
